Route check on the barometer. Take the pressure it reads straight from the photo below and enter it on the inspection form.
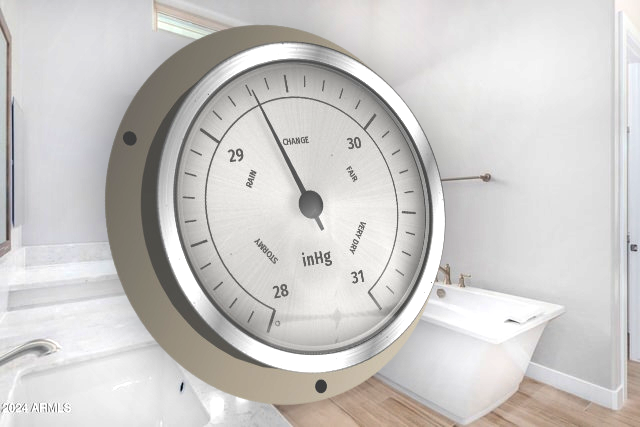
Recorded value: 29.3 inHg
